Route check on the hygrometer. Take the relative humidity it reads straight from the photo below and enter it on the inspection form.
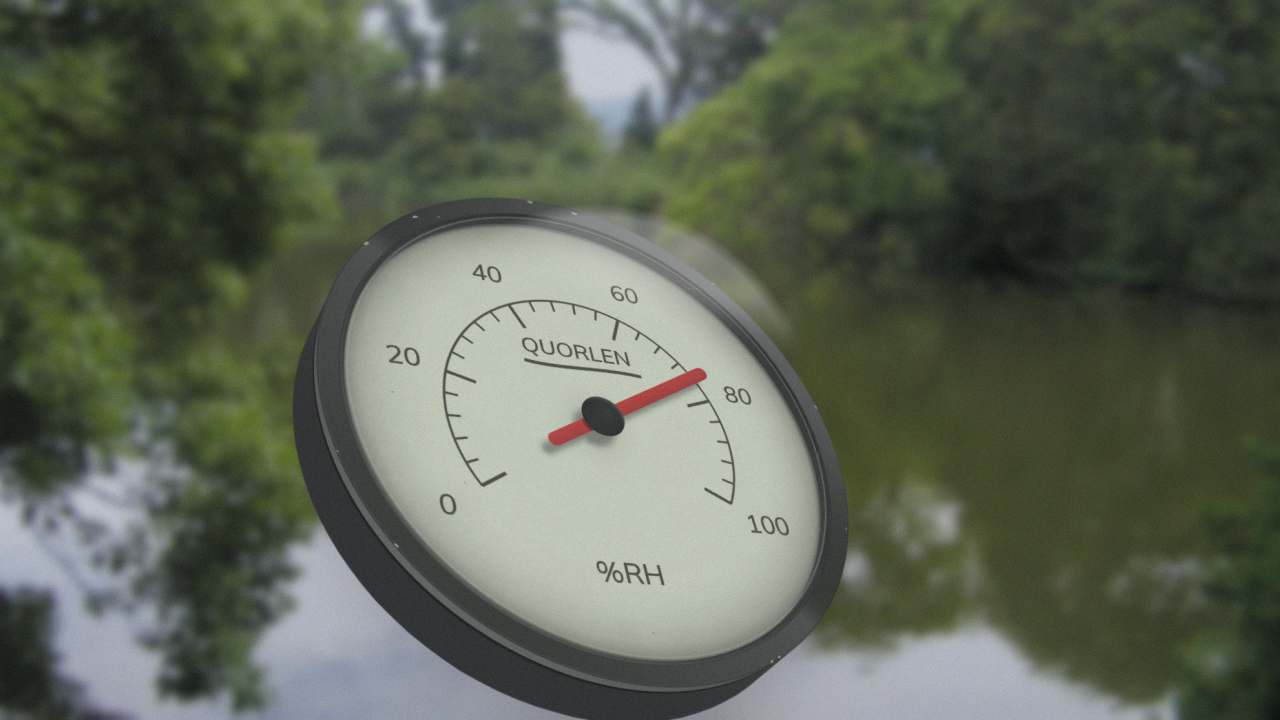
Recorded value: 76 %
